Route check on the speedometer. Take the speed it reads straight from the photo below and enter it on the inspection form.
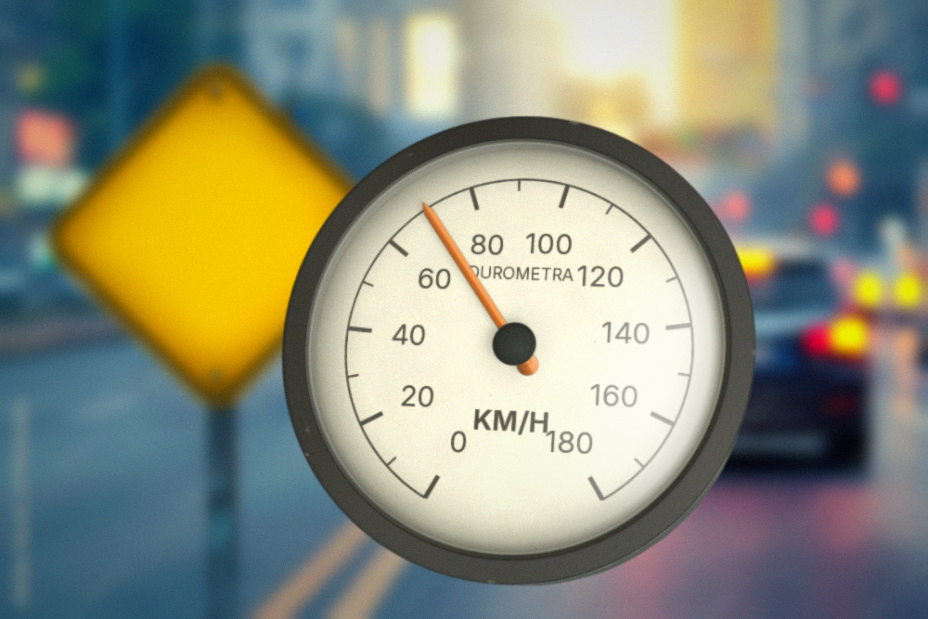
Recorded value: 70 km/h
